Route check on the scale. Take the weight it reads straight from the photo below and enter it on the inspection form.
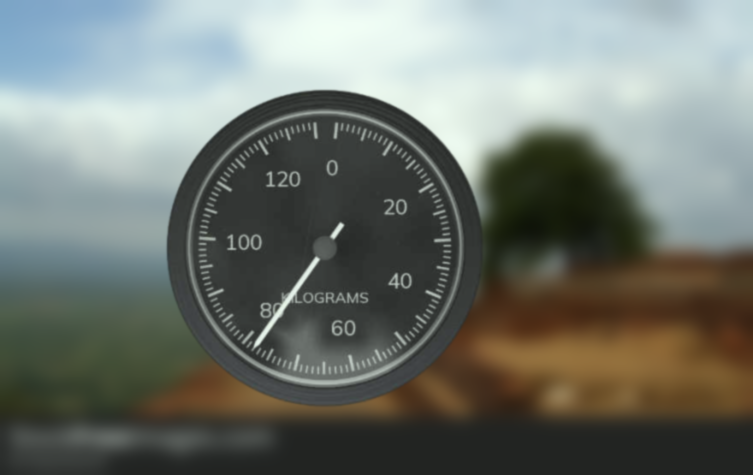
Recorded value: 78 kg
